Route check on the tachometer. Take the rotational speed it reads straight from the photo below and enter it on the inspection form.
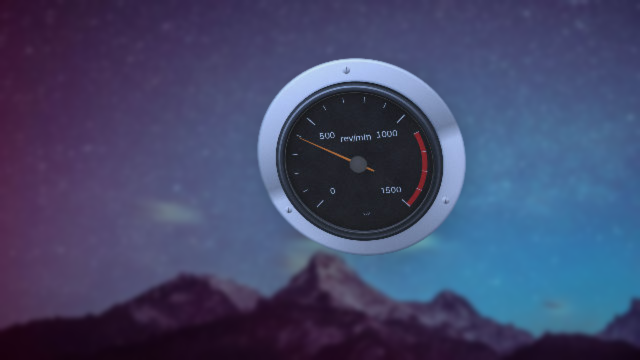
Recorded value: 400 rpm
